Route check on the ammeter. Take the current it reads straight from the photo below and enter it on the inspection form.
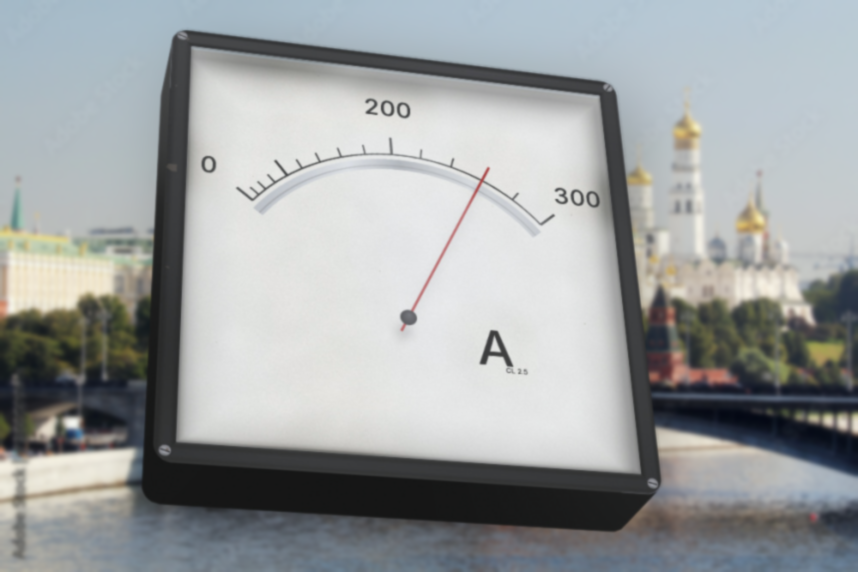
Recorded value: 260 A
